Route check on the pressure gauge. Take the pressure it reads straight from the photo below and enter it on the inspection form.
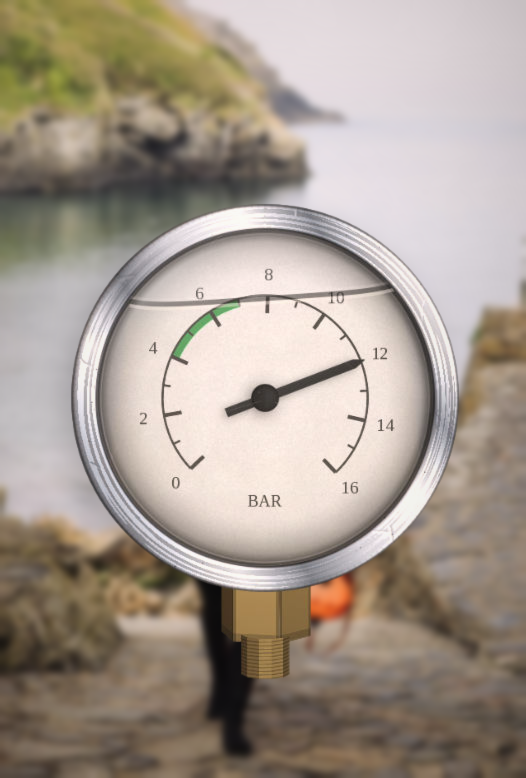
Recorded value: 12 bar
